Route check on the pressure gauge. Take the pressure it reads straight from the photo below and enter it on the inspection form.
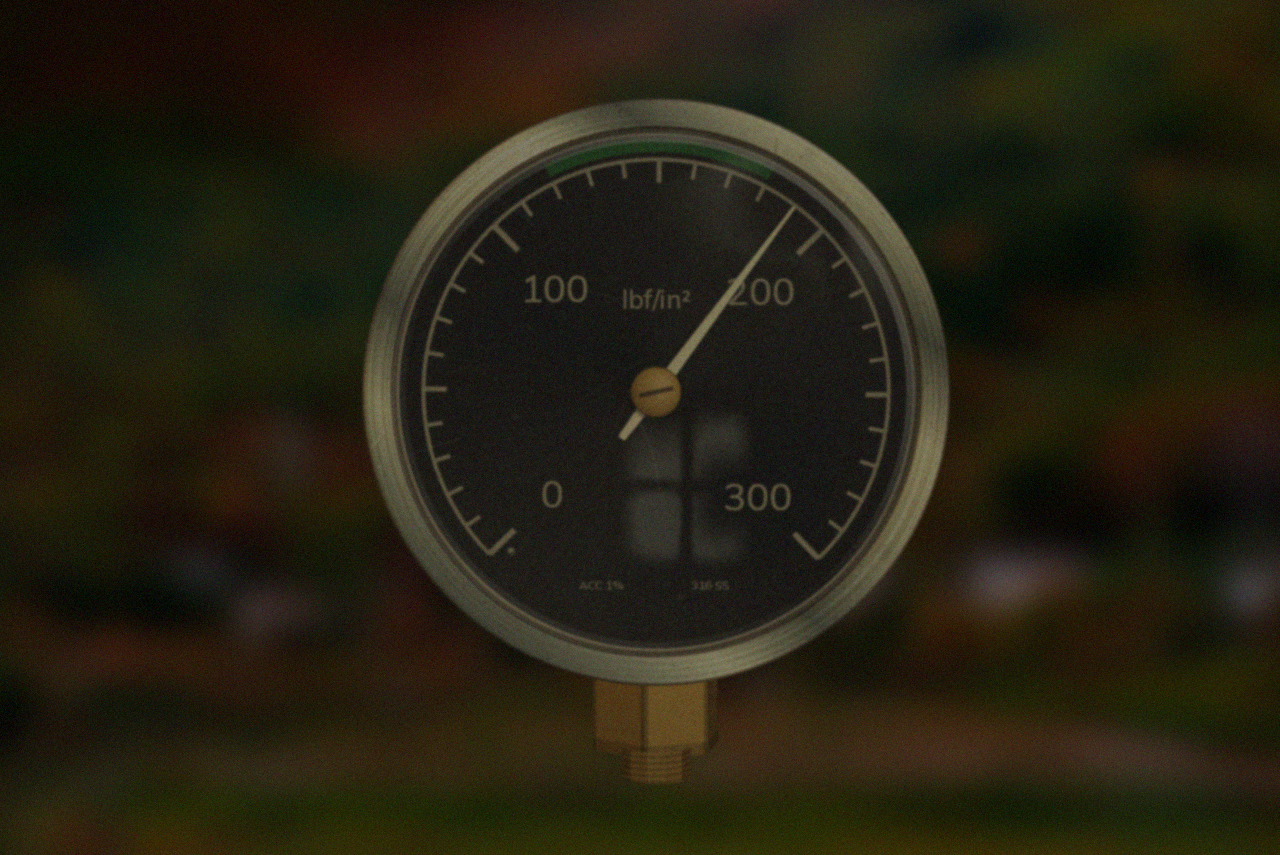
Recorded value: 190 psi
